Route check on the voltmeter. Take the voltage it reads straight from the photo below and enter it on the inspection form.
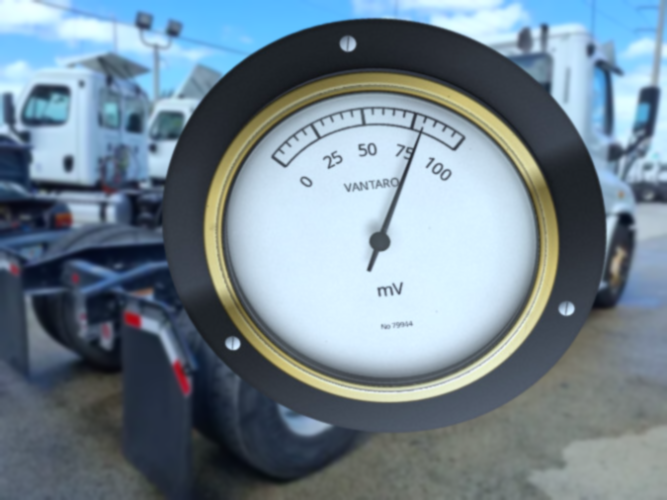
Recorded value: 80 mV
